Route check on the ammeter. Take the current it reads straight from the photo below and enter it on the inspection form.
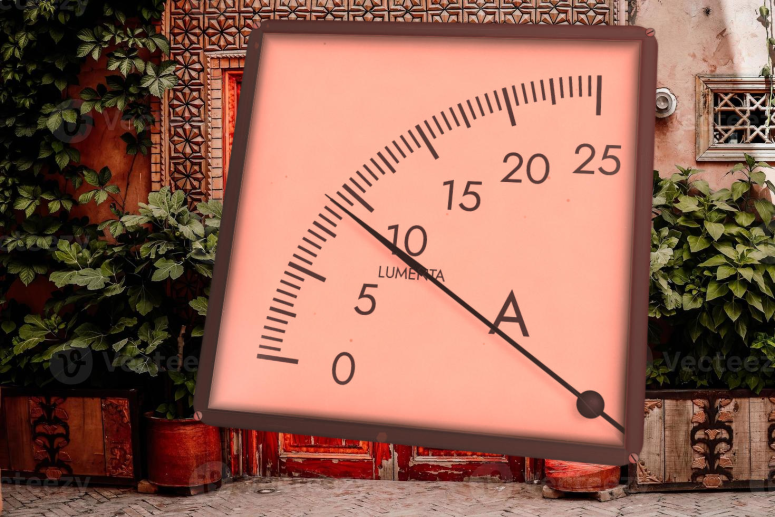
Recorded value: 9 A
